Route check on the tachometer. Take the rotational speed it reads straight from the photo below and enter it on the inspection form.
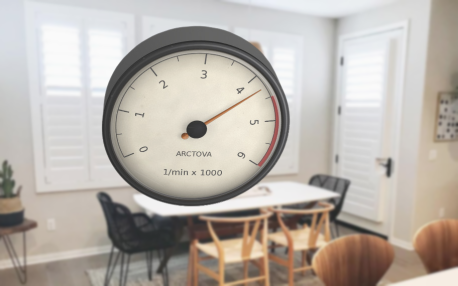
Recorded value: 4250 rpm
